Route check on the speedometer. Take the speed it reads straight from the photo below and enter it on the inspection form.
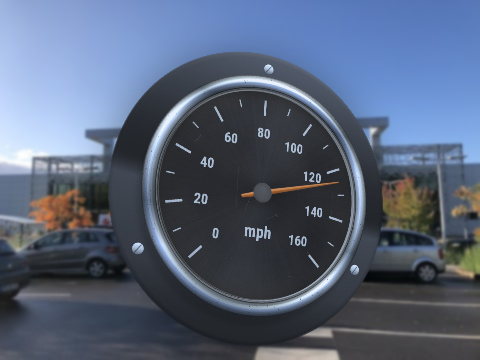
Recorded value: 125 mph
